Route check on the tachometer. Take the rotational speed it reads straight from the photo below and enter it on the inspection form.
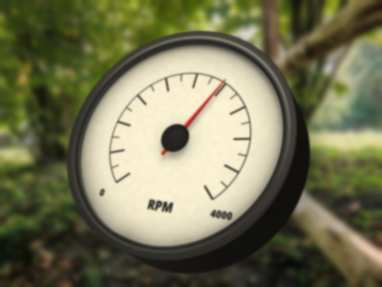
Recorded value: 2400 rpm
